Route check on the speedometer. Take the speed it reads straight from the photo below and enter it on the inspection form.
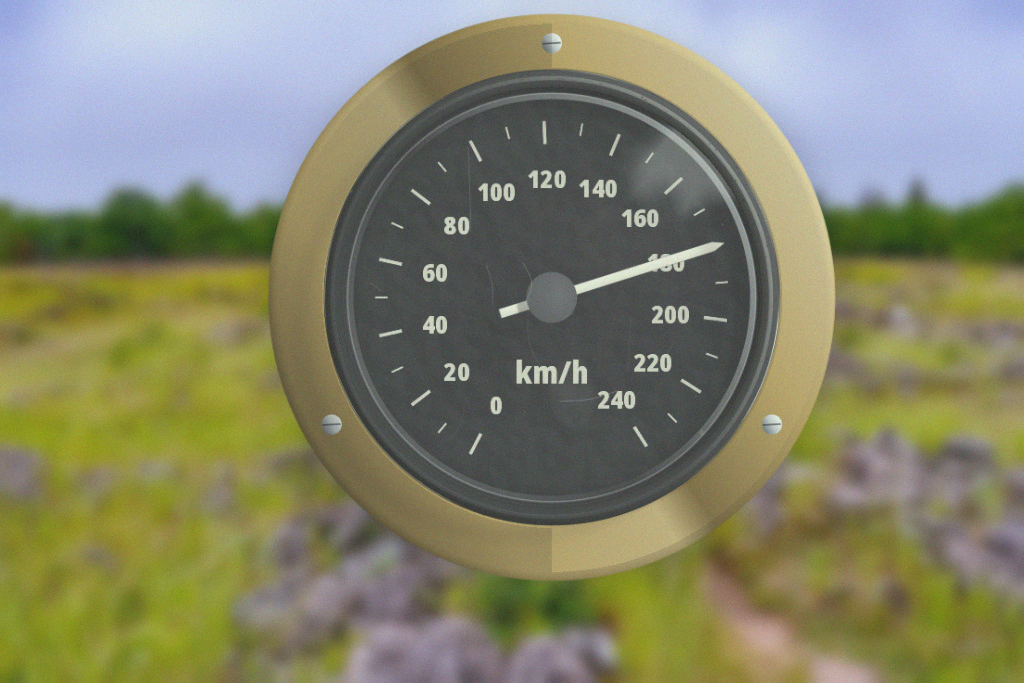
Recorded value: 180 km/h
